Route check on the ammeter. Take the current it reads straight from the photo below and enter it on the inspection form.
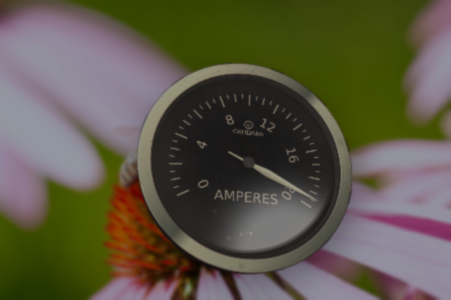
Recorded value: 19.5 A
